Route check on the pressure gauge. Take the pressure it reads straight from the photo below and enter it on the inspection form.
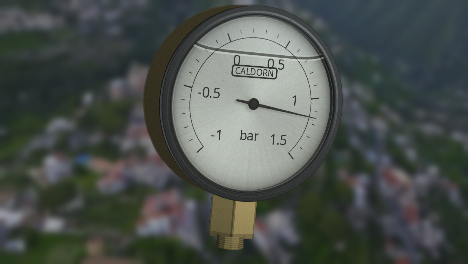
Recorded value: 1.15 bar
